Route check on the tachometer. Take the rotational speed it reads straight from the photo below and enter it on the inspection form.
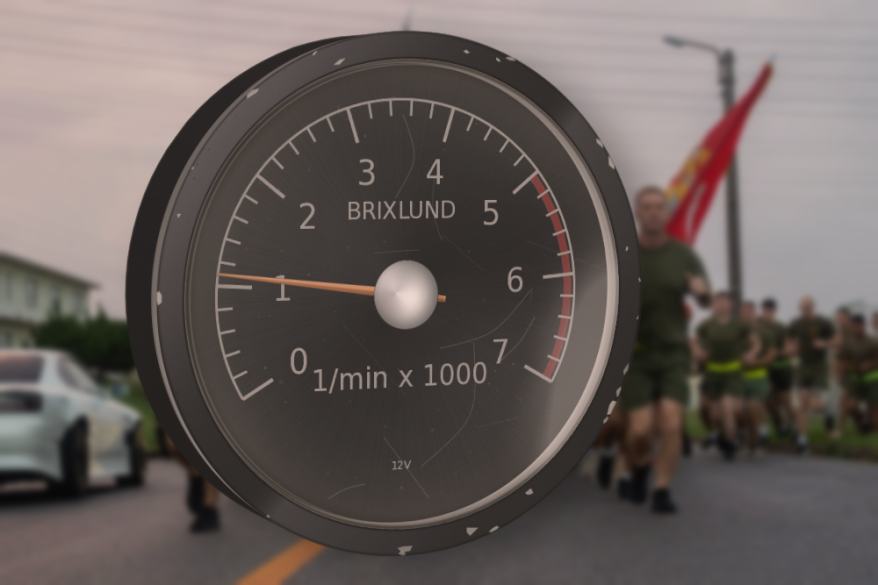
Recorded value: 1100 rpm
